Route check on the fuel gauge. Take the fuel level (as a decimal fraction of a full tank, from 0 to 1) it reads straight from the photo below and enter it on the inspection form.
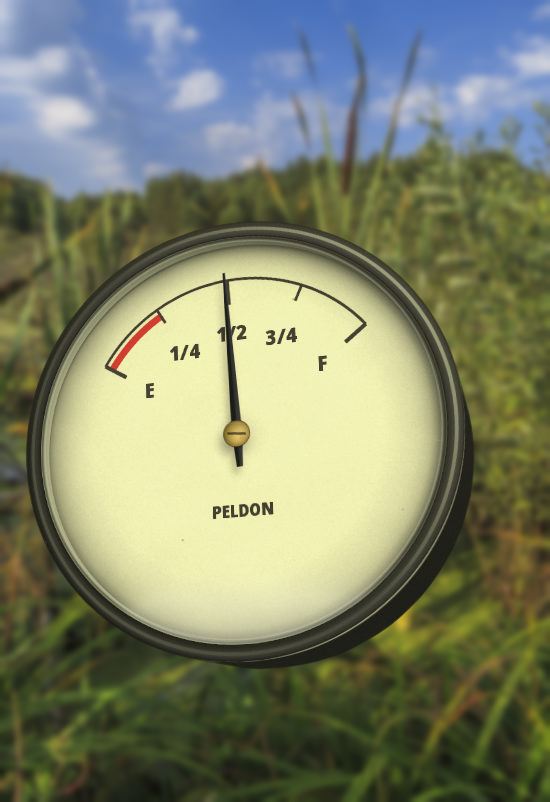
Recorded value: 0.5
